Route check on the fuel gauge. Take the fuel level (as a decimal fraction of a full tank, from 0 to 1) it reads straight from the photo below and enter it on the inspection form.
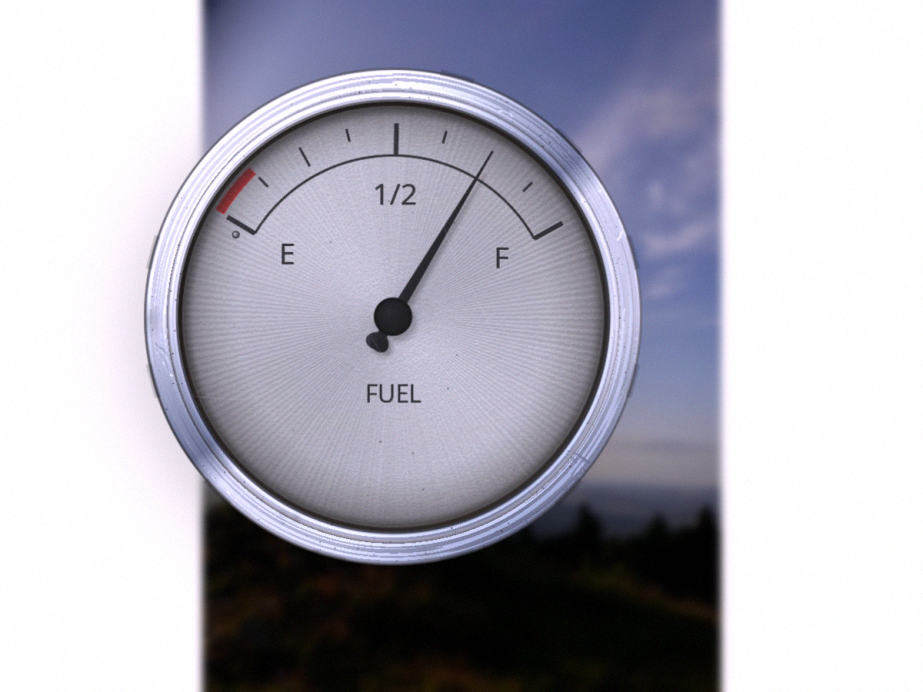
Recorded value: 0.75
